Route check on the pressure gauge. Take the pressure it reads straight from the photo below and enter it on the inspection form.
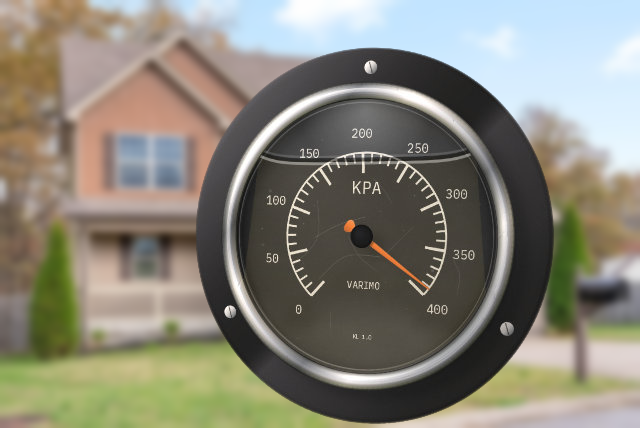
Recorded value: 390 kPa
